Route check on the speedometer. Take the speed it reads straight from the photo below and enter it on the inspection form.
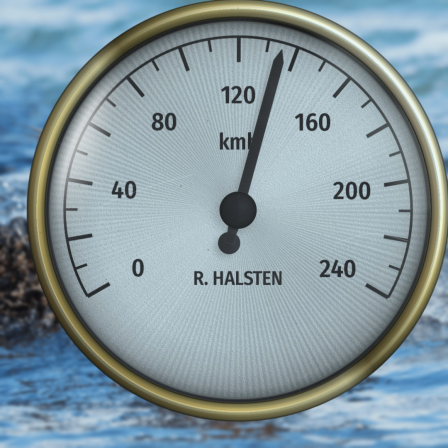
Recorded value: 135 km/h
